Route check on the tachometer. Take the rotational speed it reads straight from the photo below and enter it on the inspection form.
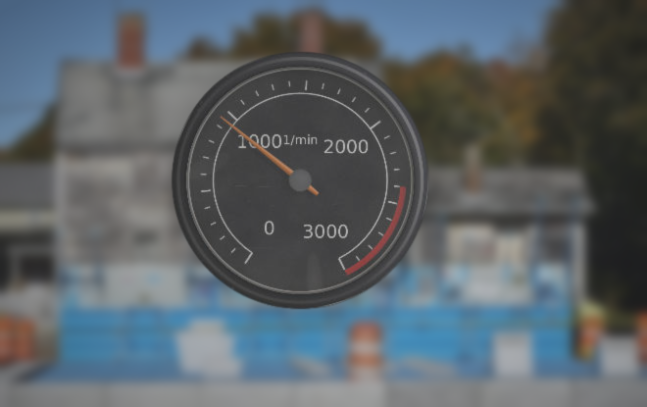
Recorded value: 950 rpm
